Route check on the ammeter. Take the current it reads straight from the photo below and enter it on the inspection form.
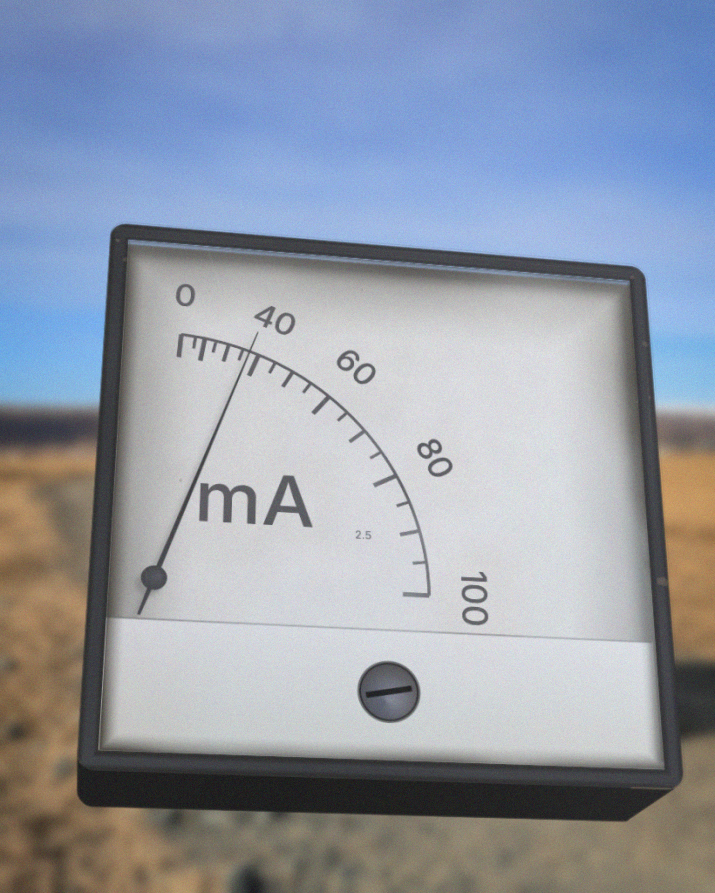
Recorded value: 37.5 mA
